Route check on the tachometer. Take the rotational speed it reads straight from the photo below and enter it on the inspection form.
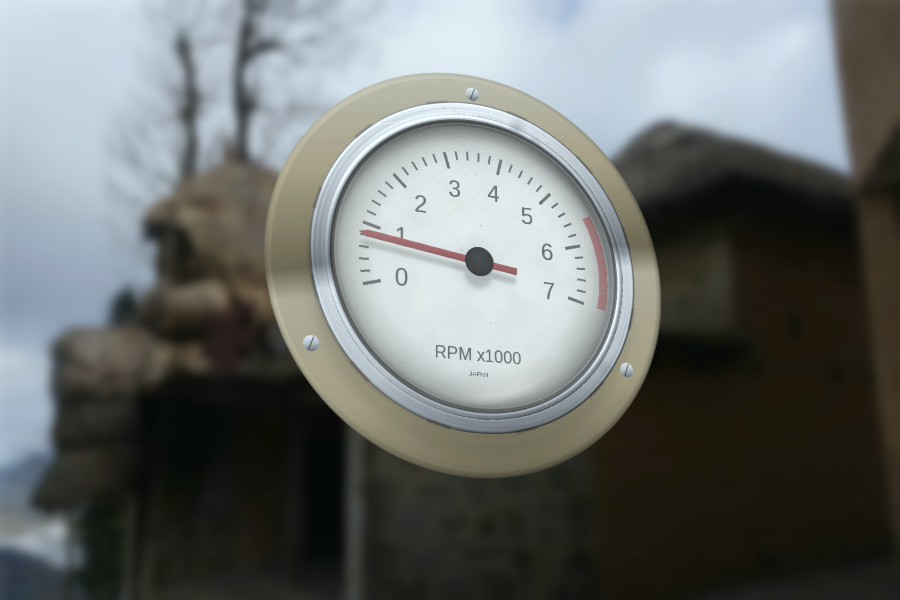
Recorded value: 800 rpm
